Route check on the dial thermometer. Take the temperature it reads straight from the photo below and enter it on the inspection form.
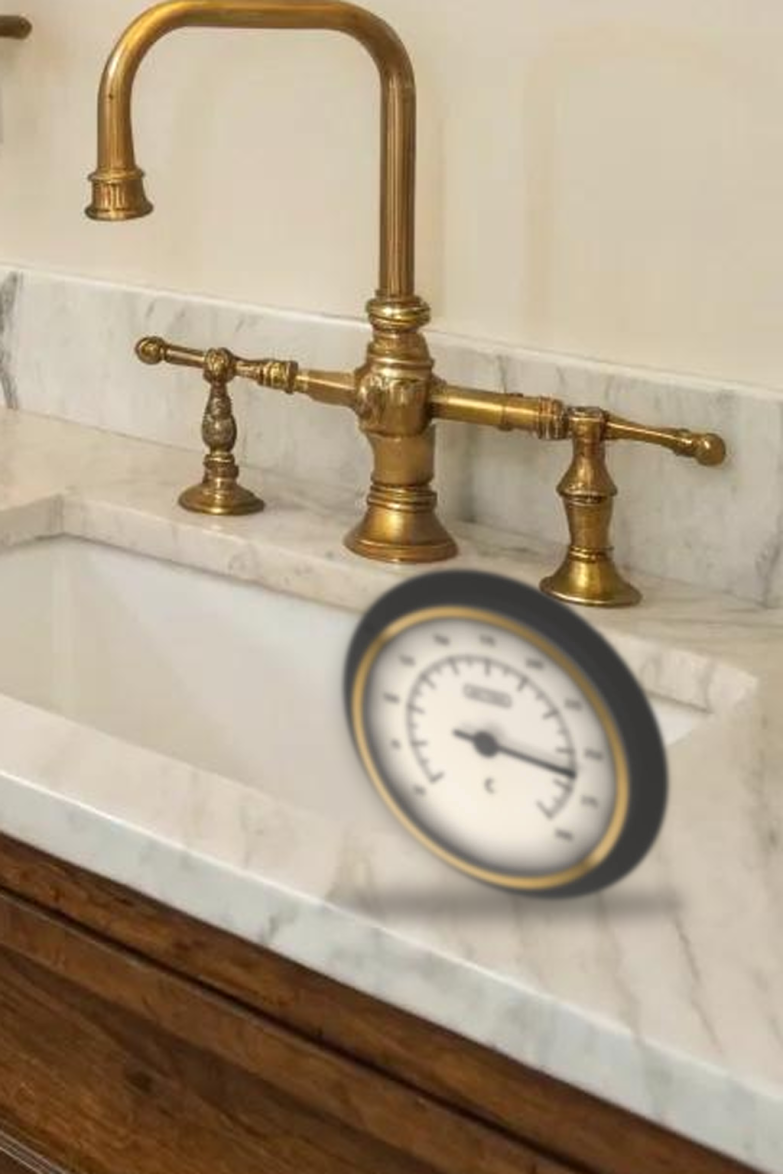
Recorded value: 262.5 °C
